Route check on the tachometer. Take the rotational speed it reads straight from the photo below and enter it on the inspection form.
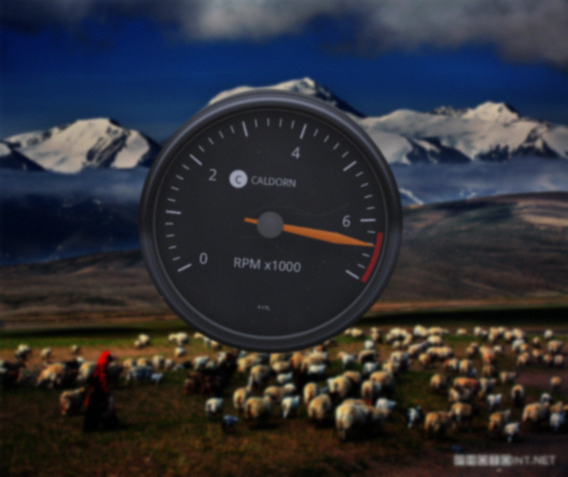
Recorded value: 6400 rpm
